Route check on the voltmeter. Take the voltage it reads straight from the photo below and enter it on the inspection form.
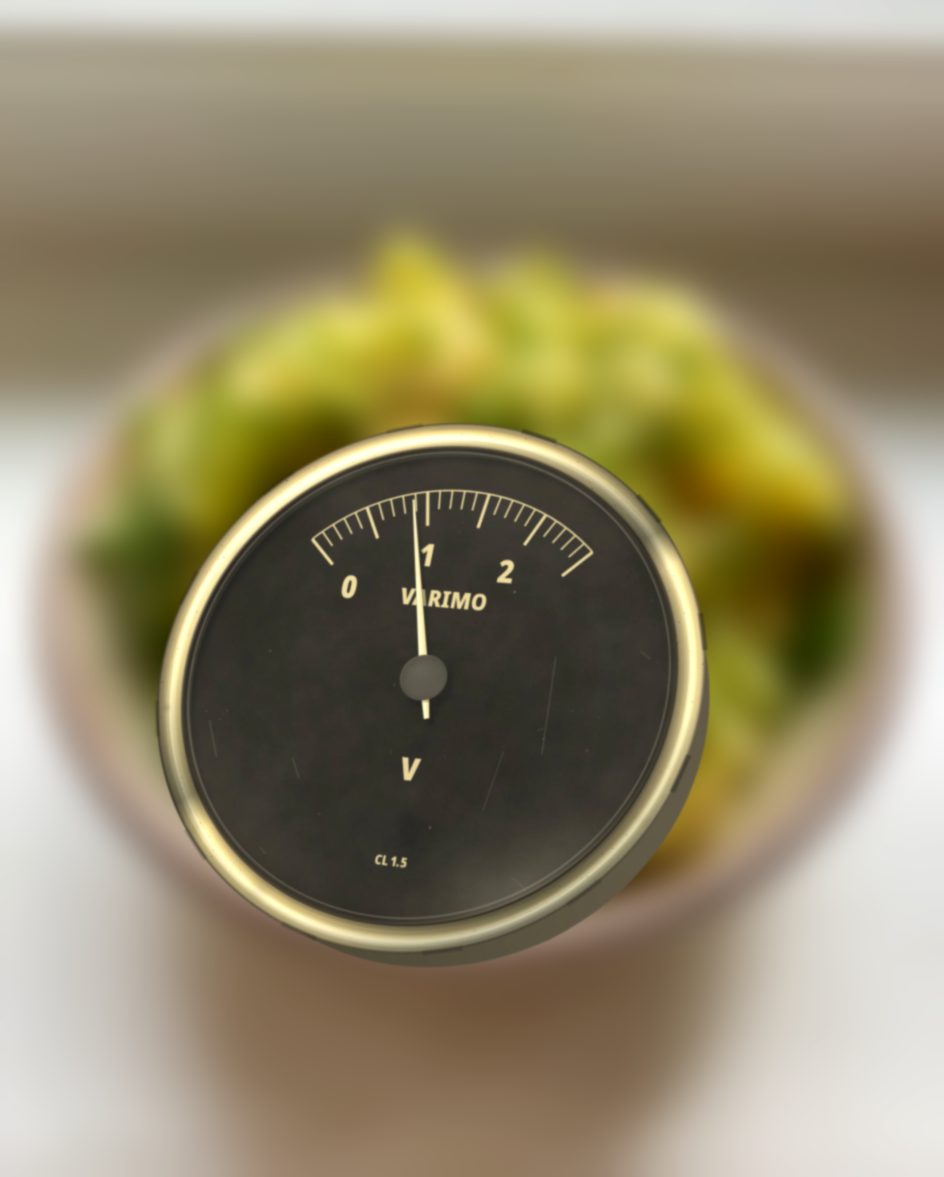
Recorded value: 0.9 V
